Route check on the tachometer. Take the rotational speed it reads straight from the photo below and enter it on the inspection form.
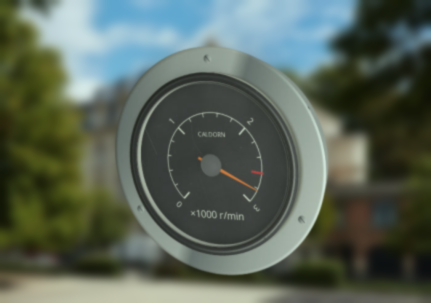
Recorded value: 2800 rpm
